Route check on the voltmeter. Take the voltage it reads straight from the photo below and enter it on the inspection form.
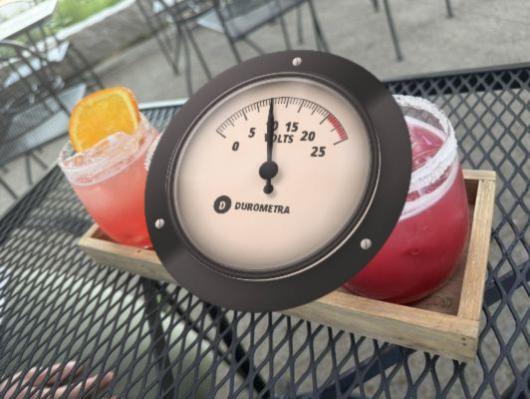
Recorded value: 10 V
